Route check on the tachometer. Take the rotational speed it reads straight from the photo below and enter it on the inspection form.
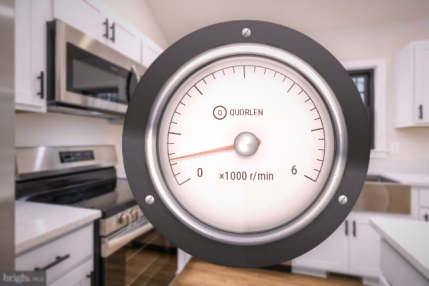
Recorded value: 500 rpm
